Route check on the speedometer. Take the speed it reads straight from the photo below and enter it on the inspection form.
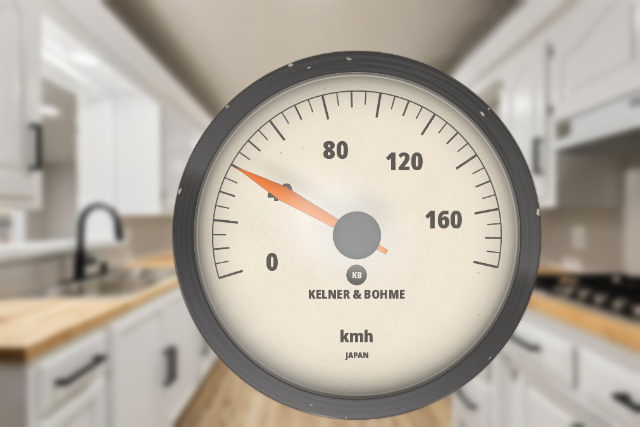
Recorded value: 40 km/h
